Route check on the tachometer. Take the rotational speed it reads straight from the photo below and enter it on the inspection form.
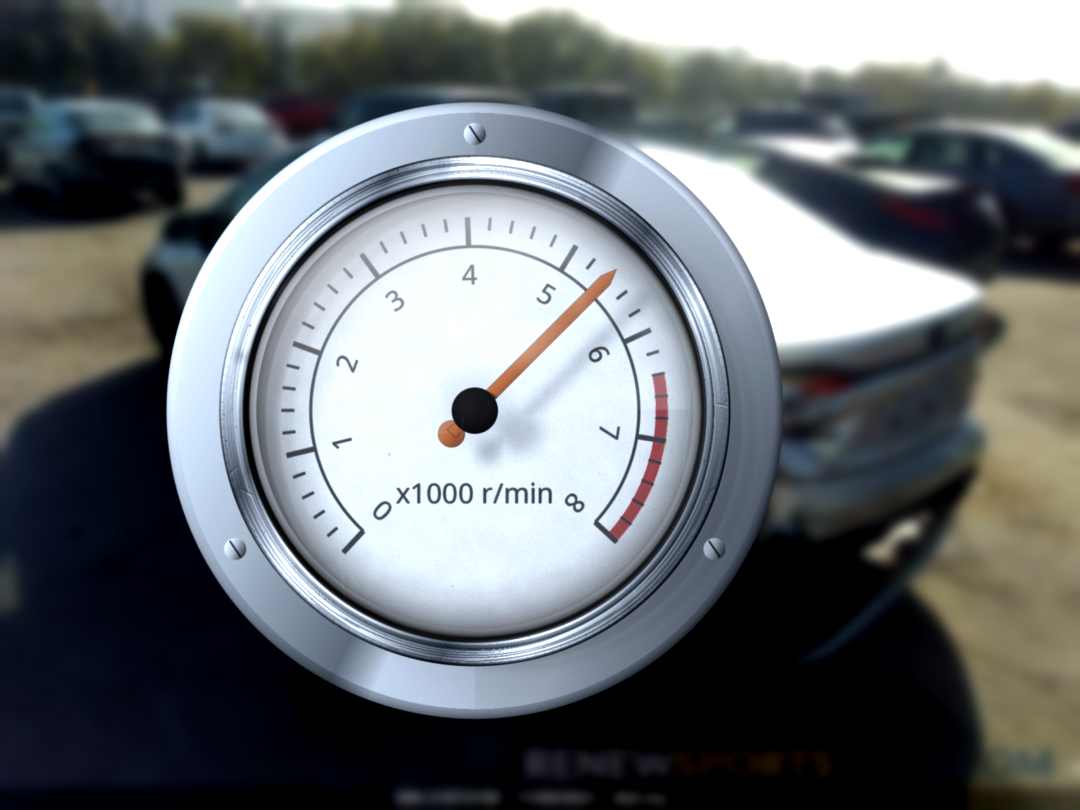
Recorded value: 5400 rpm
